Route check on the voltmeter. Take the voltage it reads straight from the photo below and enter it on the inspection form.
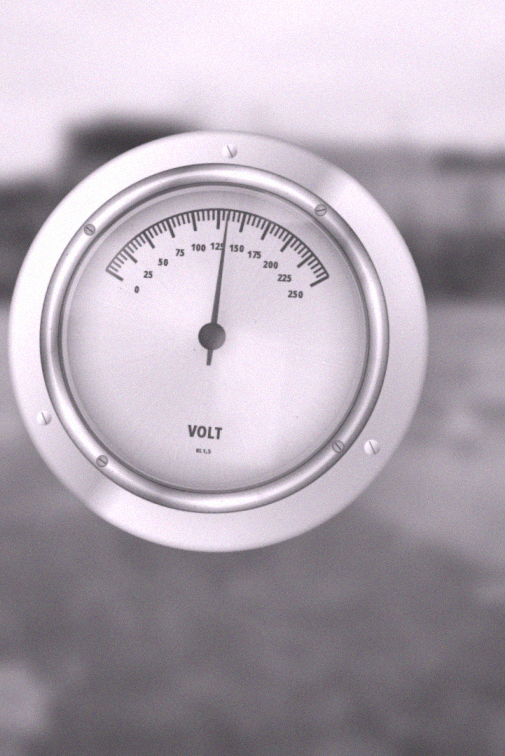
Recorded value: 135 V
